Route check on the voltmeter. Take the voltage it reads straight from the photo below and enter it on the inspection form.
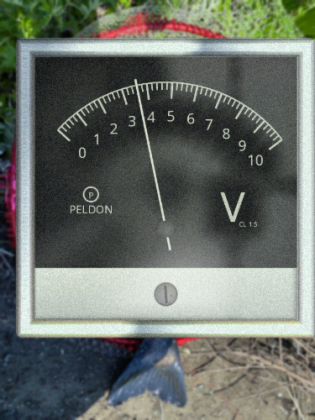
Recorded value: 3.6 V
